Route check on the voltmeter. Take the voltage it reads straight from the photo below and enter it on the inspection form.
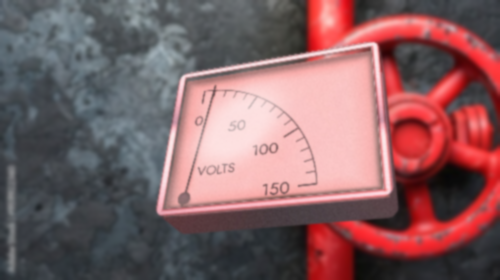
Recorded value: 10 V
